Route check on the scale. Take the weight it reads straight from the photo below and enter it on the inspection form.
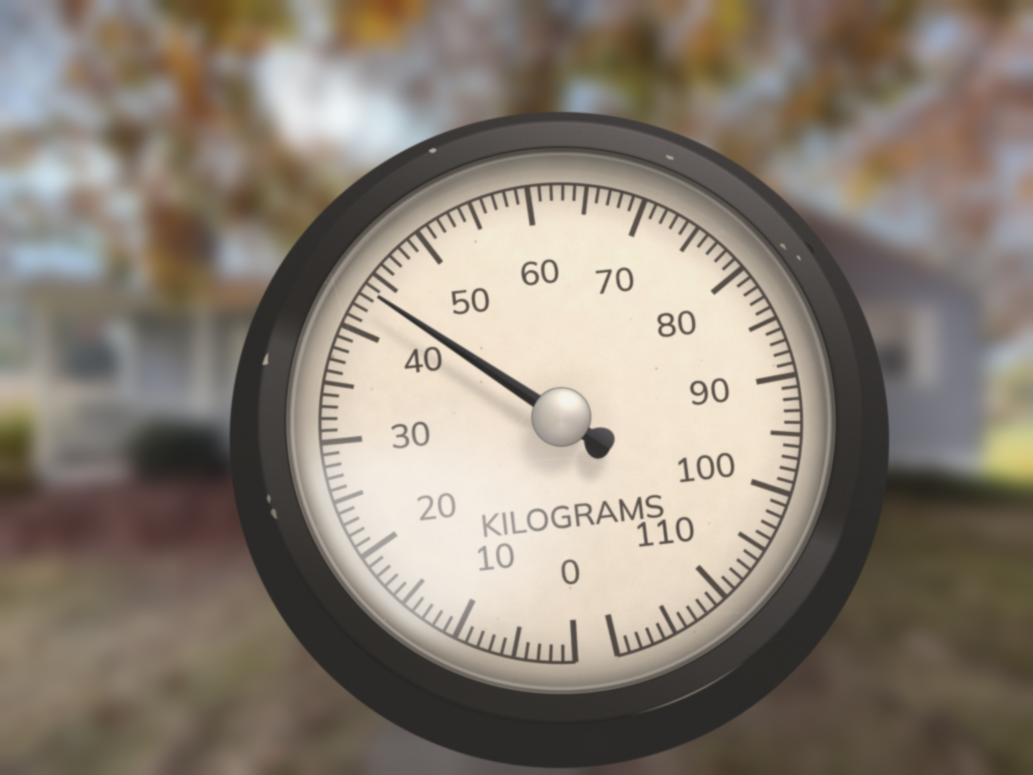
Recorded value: 43.5 kg
